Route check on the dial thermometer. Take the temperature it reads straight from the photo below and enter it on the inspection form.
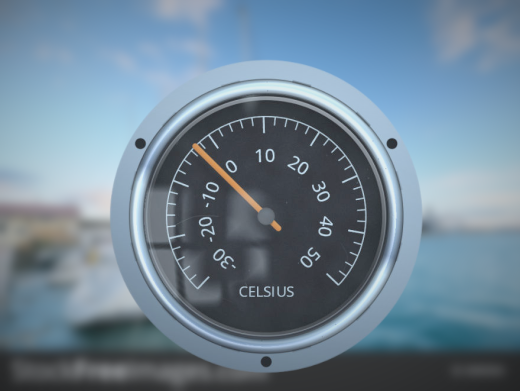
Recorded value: -3 °C
